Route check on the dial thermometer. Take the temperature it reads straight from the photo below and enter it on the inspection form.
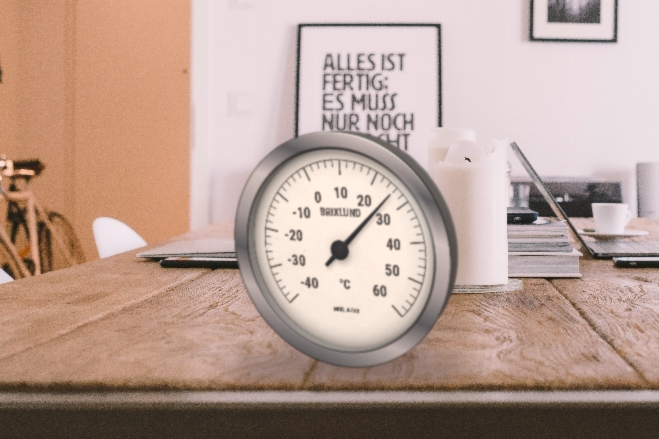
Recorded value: 26 °C
